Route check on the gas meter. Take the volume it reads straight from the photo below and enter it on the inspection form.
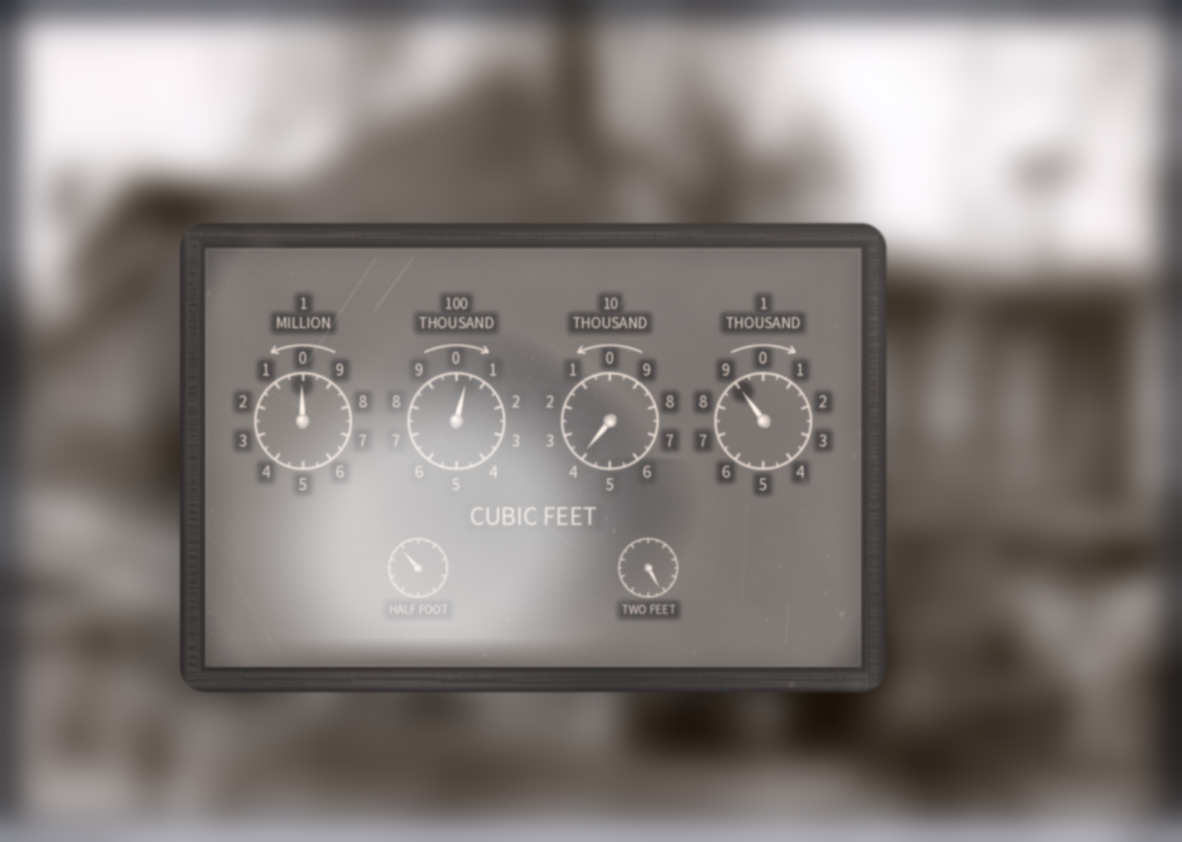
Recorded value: 3900 ft³
